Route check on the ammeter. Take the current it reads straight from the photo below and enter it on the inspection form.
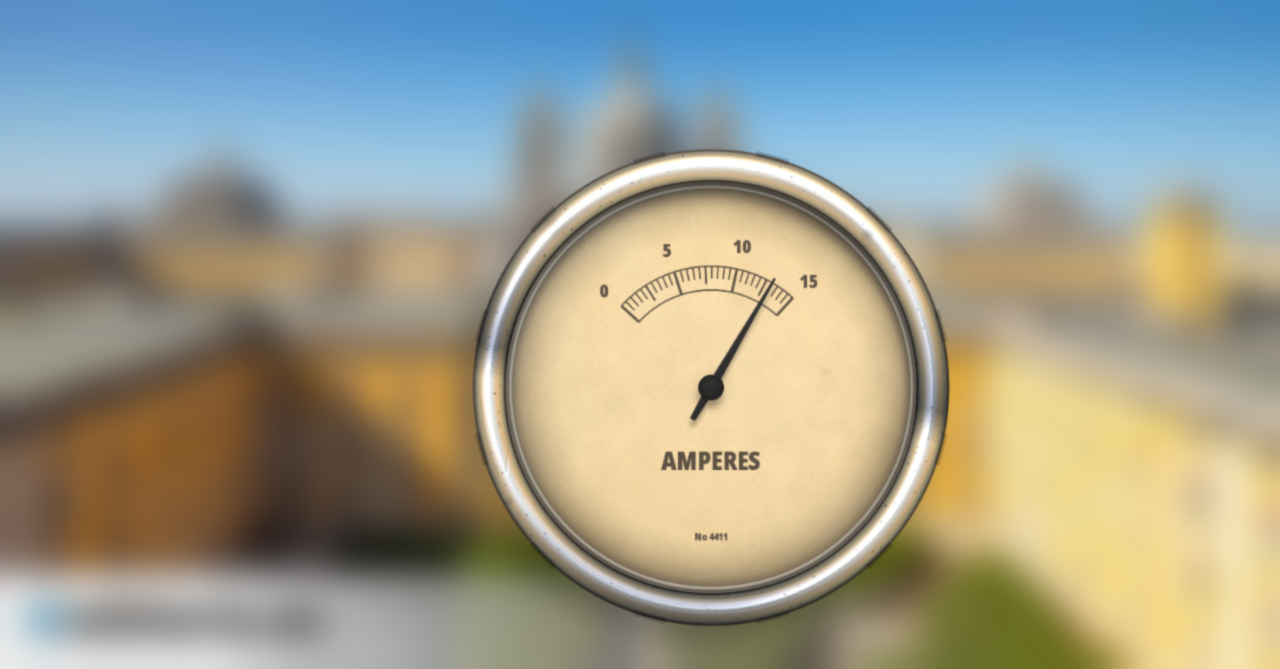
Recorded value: 13 A
